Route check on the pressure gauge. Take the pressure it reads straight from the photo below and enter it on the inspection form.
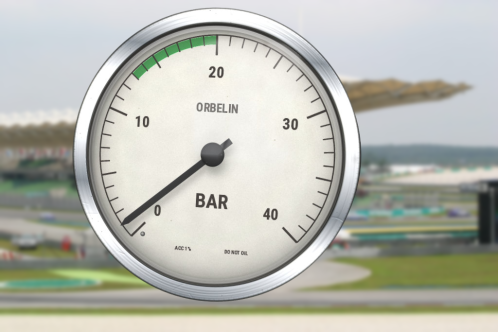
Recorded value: 1 bar
